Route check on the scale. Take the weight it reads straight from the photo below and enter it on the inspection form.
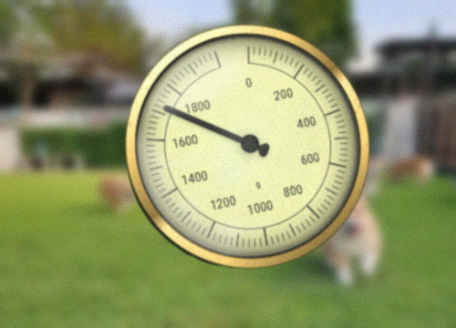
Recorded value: 1720 g
